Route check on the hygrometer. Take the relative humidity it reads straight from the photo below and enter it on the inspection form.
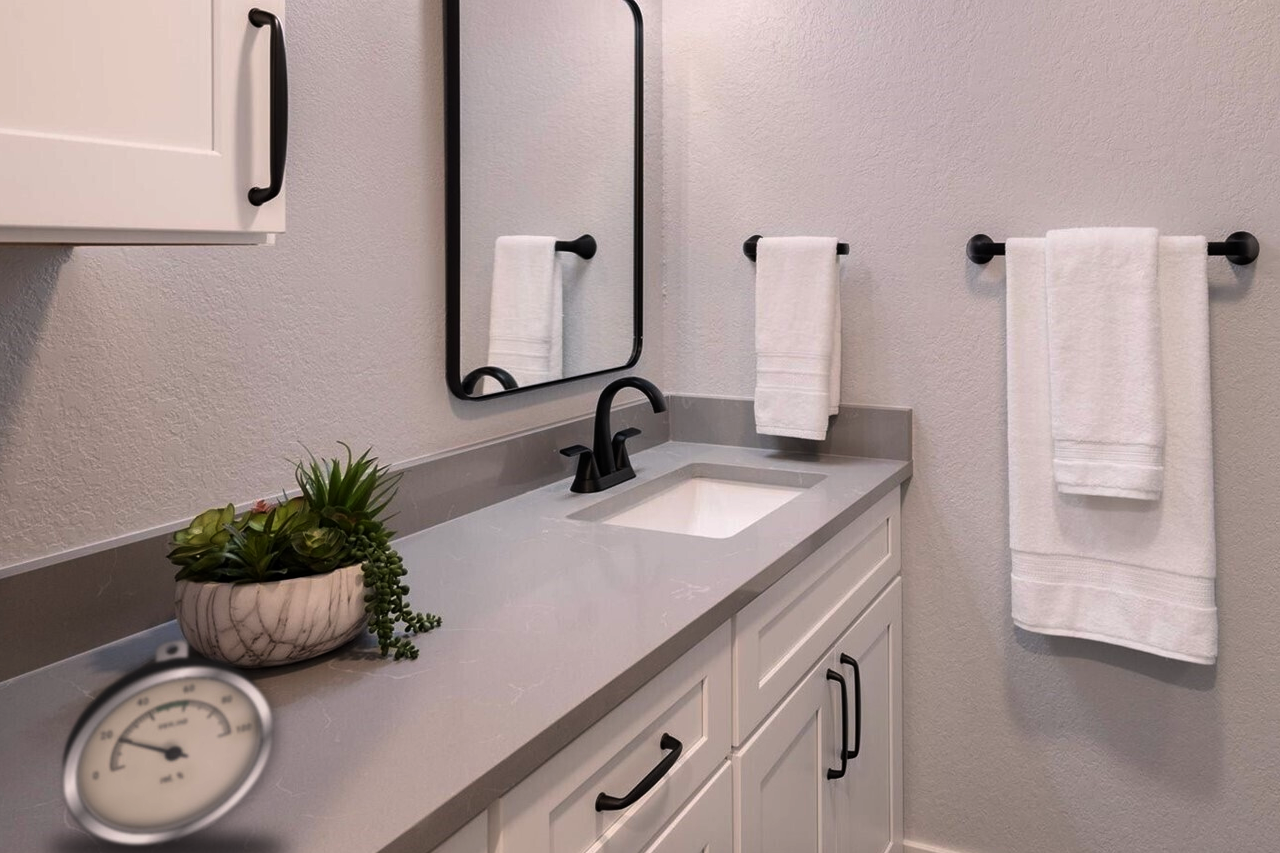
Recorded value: 20 %
